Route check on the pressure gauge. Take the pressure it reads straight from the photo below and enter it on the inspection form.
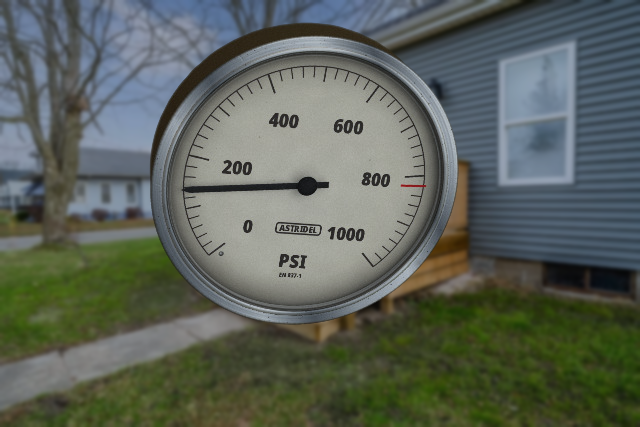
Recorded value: 140 psi
